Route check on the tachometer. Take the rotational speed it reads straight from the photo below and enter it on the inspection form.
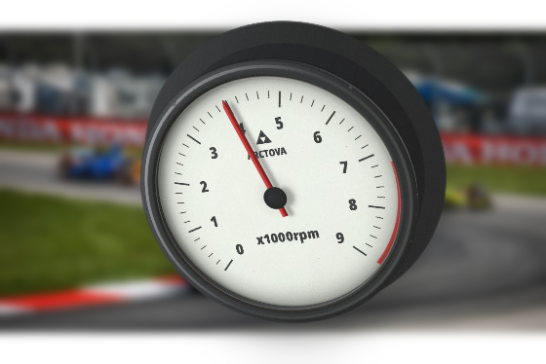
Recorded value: 4000 rpm
